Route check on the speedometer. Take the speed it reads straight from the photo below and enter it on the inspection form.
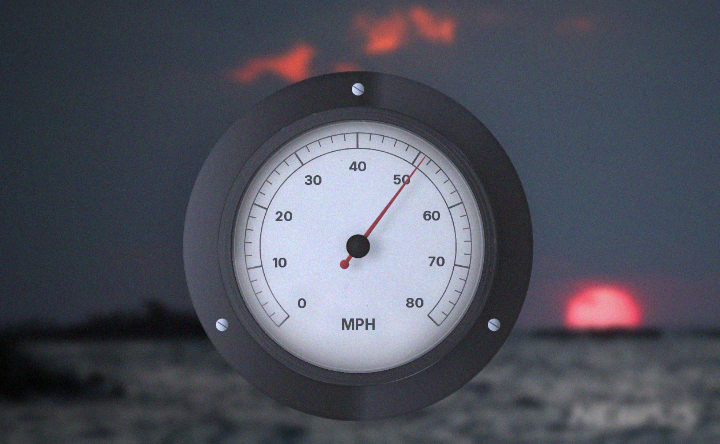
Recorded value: 51 mph
